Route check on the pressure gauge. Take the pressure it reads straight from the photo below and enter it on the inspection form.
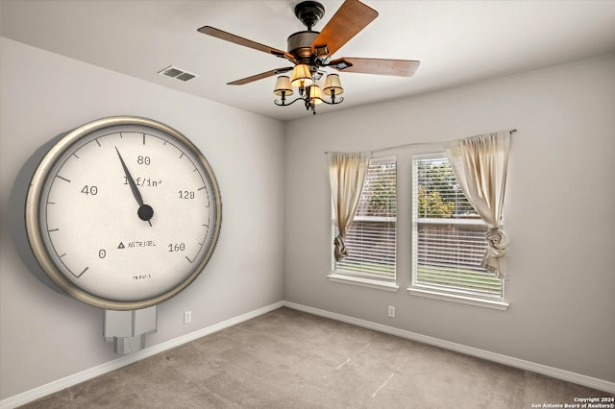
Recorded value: 65 psi
